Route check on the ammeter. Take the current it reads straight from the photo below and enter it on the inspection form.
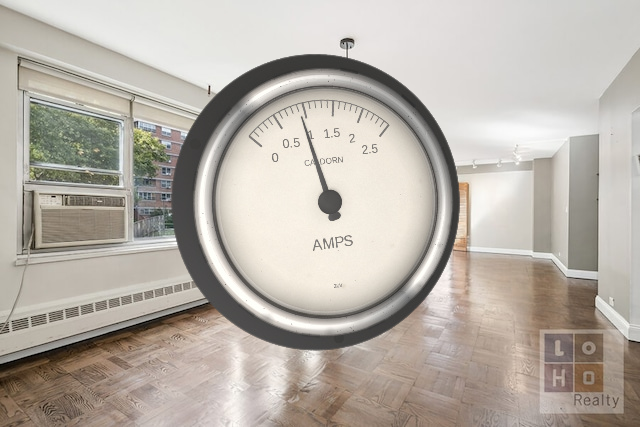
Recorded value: 0.9 A
